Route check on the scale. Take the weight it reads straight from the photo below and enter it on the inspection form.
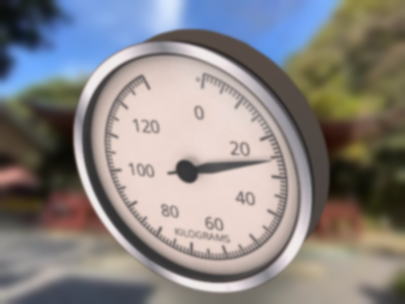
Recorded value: 25 kg
